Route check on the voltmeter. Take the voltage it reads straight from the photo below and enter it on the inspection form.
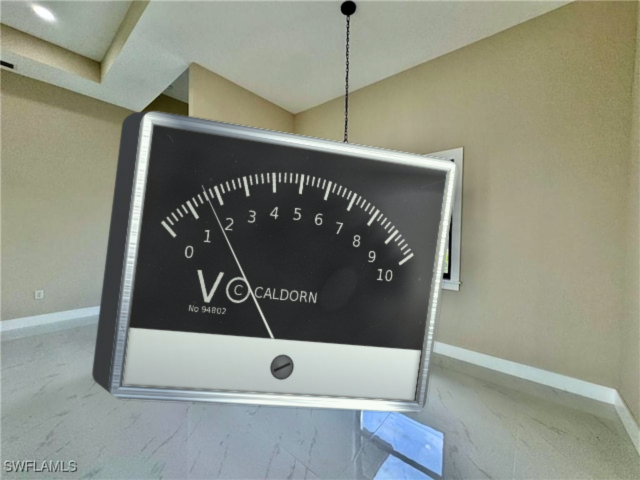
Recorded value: 1.6 V
